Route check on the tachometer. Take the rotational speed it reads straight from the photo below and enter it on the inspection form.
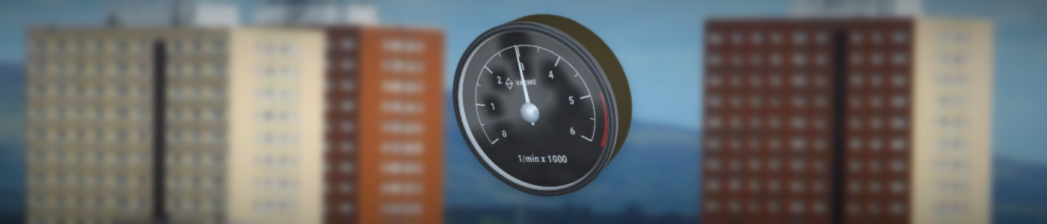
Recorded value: 3000 rpm
